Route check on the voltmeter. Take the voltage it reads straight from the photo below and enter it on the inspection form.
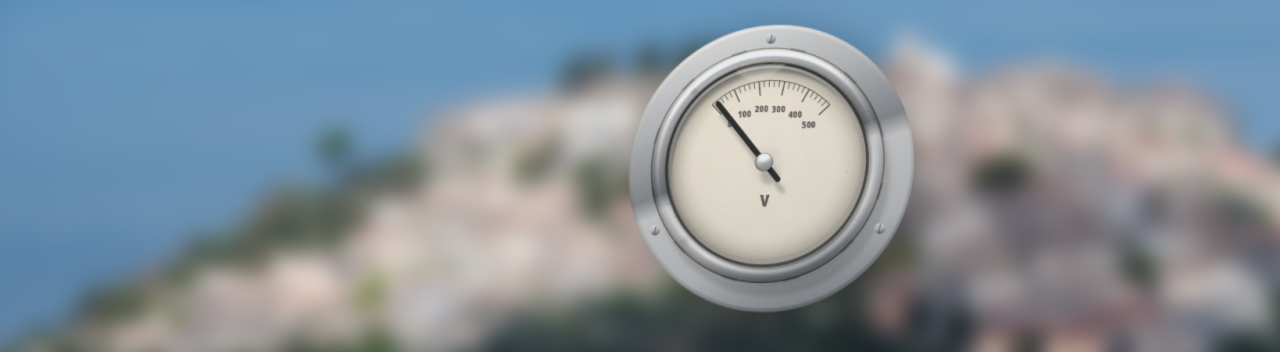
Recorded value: 20 V
